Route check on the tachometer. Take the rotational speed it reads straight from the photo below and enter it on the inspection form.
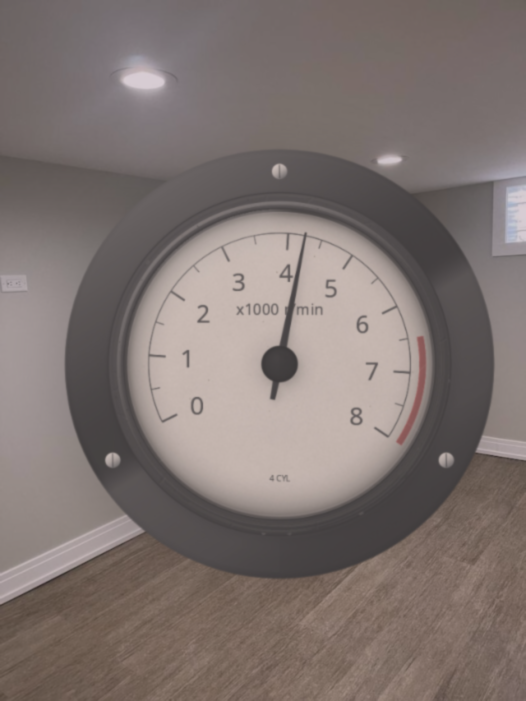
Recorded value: 4250 rpm
